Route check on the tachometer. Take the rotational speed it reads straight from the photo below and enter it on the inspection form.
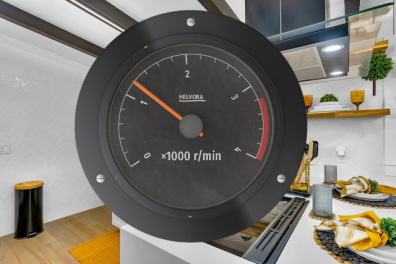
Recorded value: 1200 rpm
